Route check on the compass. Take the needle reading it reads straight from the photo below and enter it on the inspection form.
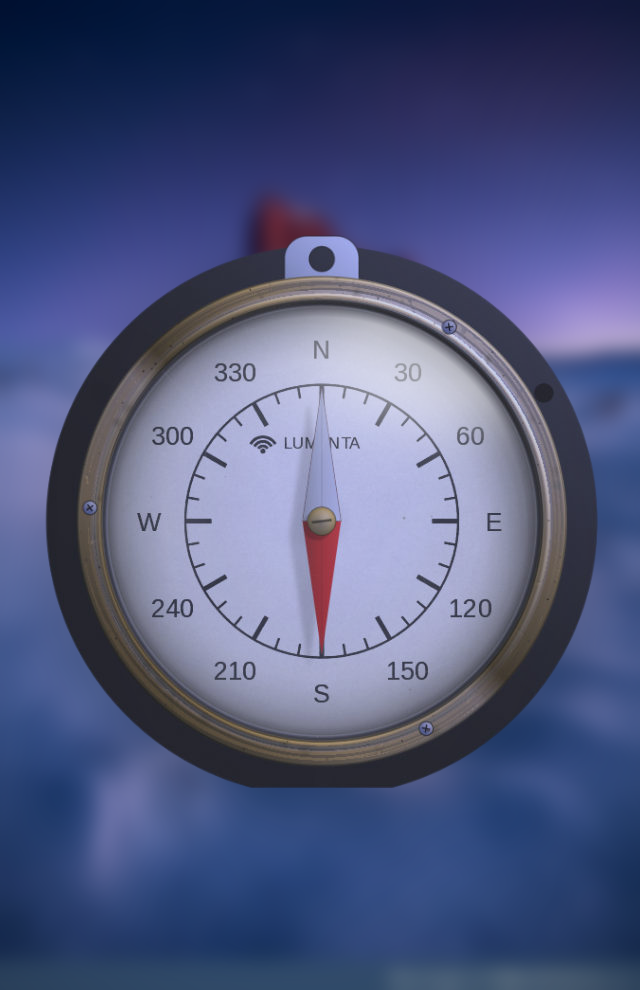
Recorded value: 180 °
